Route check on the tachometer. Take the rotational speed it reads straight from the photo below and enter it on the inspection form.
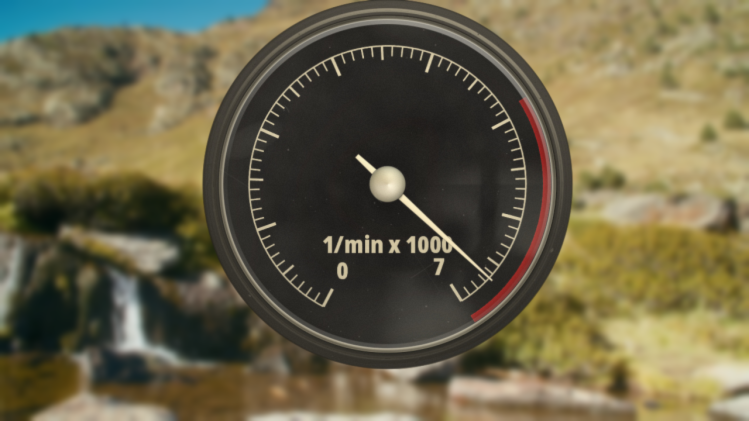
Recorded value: 6650 rpm
